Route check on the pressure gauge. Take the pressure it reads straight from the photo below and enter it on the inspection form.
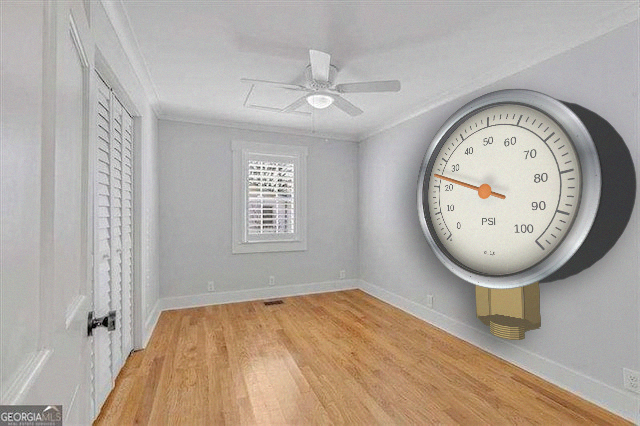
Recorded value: 24 psi
